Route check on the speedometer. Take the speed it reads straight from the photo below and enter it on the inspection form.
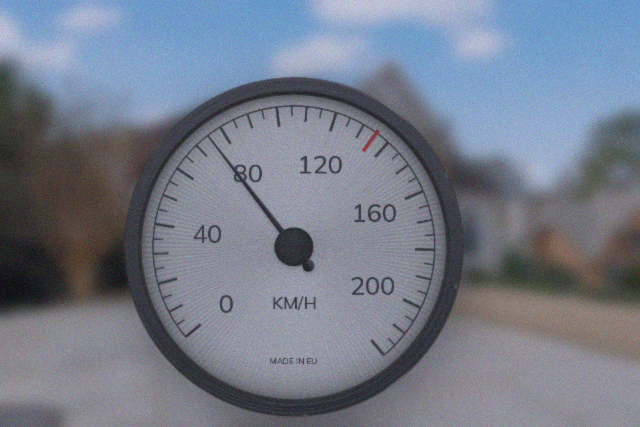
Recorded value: 75 km/h
